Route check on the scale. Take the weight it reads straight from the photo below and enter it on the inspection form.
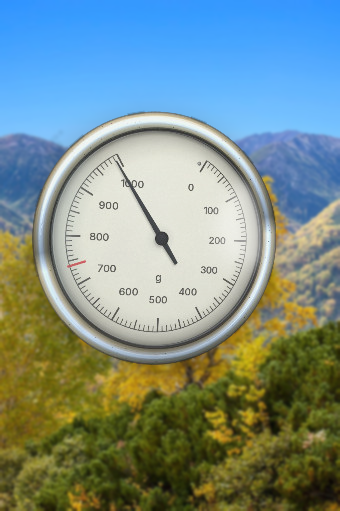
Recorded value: 990 g
